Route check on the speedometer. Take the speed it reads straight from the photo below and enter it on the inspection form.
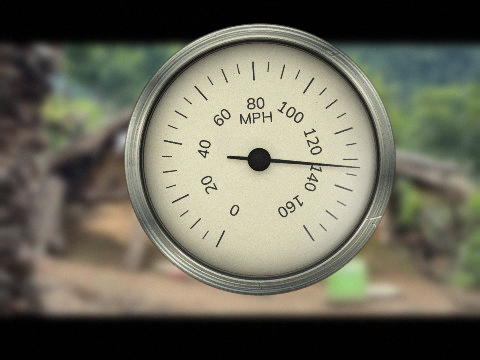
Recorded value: 132.5 mph
